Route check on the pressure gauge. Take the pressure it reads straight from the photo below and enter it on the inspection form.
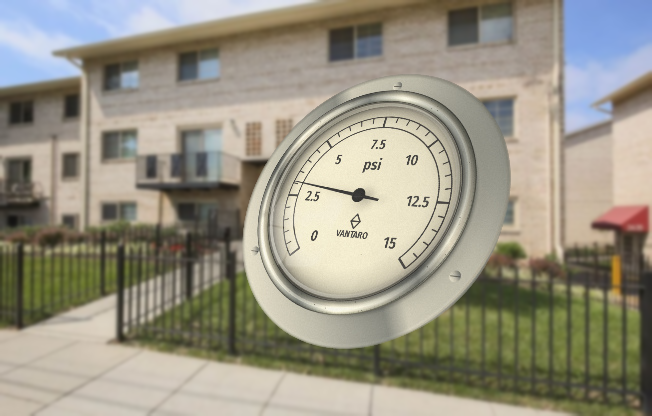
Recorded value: 3 psi
